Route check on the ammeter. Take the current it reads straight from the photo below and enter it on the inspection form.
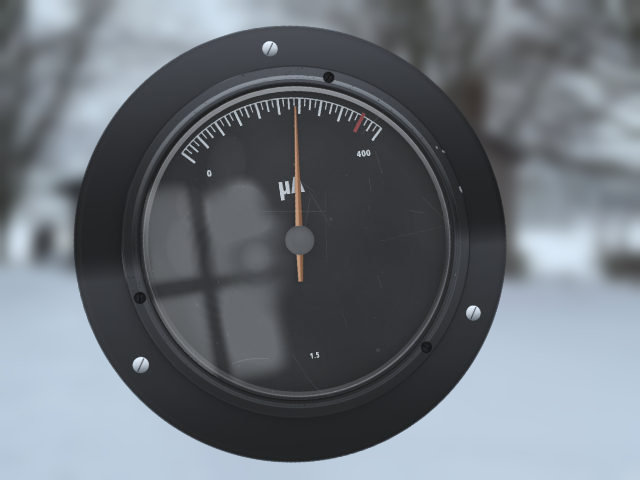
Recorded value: 230 µA
